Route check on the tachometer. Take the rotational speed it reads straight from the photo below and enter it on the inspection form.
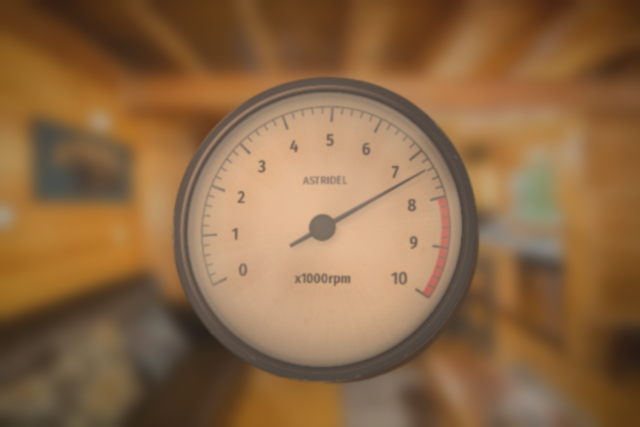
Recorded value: 7400 rpm
